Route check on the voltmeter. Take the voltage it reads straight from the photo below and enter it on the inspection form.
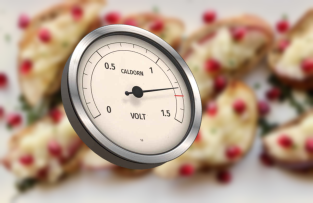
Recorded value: 1.25 V
